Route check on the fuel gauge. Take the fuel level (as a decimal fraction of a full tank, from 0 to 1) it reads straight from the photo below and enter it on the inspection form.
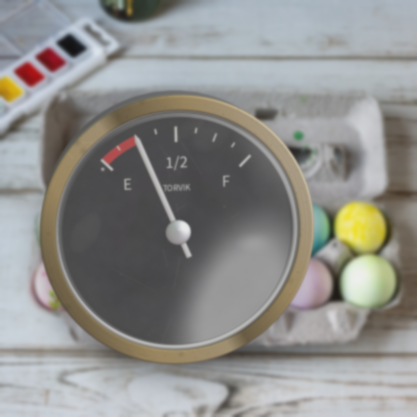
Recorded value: 0.25
